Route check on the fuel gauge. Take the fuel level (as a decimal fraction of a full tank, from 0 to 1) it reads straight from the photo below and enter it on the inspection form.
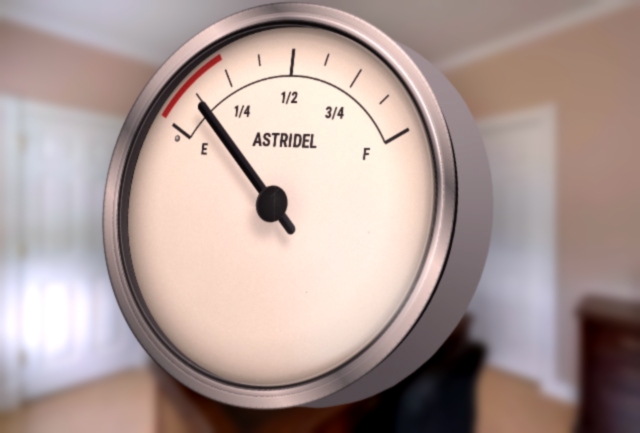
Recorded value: 0.125
